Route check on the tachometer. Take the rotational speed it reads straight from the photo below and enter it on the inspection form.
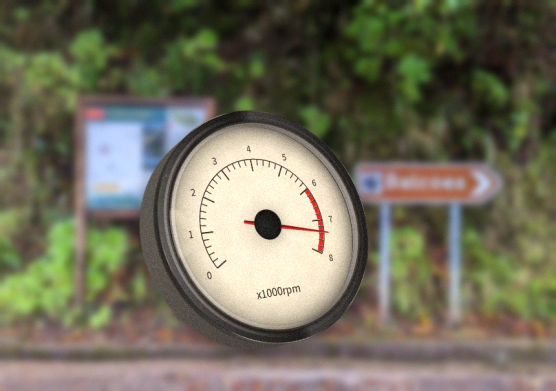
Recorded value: 7400 rpm
